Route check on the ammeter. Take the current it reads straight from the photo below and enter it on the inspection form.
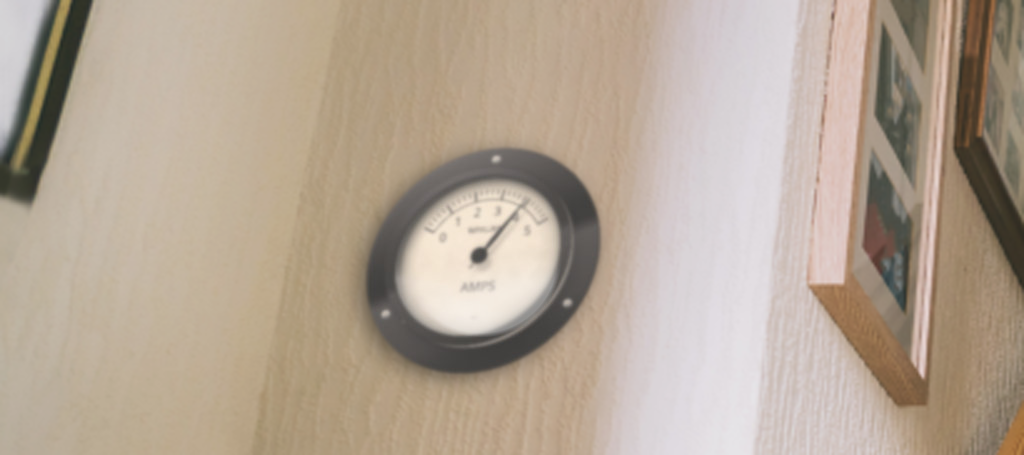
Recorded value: 4 A
